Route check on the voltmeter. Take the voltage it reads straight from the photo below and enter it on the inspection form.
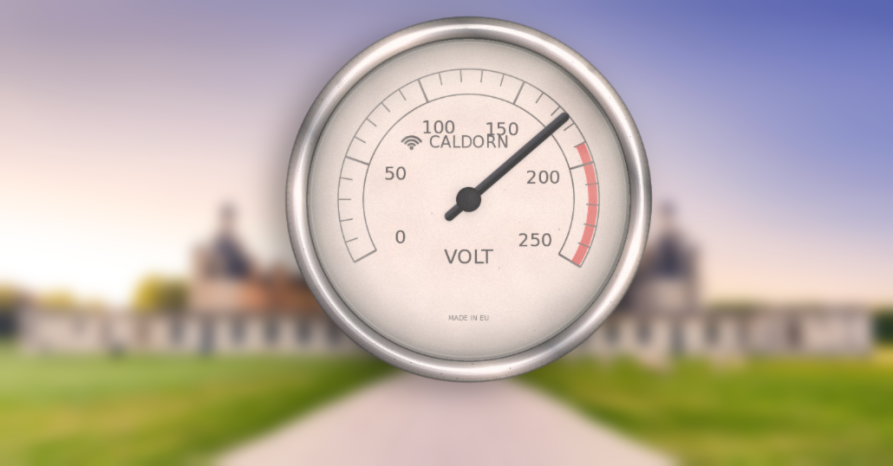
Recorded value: 175 V
